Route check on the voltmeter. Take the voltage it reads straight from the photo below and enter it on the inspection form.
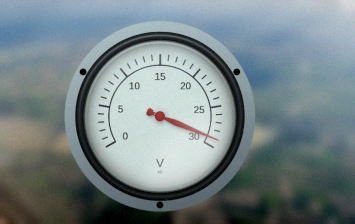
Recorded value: 29 V
